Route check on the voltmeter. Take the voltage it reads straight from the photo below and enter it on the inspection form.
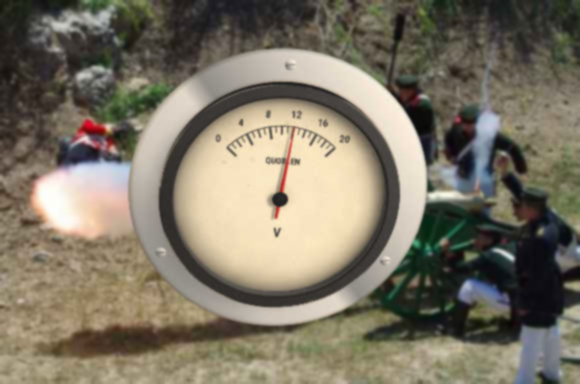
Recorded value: 12 V
